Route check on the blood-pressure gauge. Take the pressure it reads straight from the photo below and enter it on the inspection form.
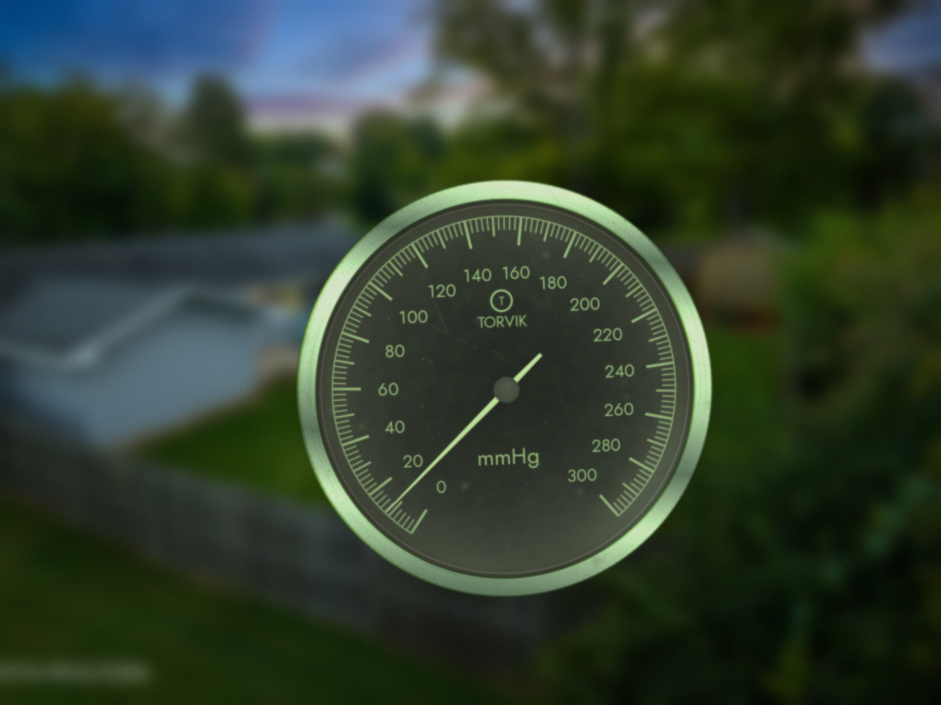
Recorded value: 12 mmHg
